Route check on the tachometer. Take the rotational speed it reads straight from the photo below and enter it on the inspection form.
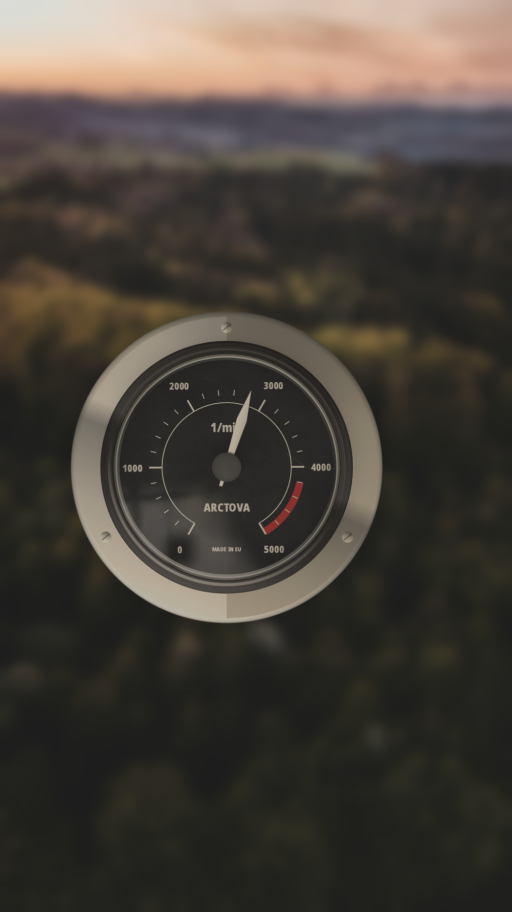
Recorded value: 2800 rpm
